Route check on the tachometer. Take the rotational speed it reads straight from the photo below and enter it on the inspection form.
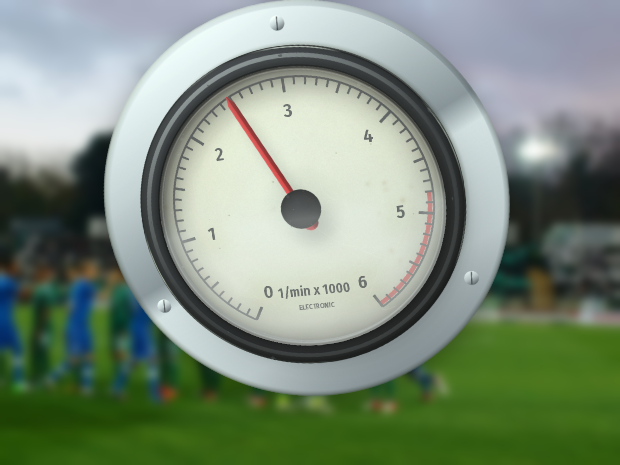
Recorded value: 2500 rpm
